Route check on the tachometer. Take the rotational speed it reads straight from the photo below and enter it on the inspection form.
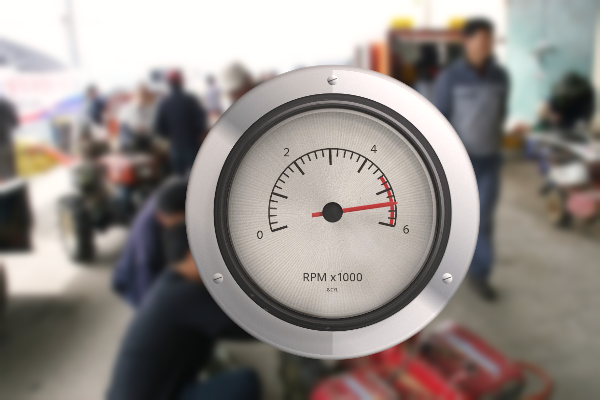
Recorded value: 5400 rpm
